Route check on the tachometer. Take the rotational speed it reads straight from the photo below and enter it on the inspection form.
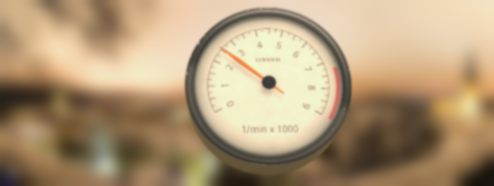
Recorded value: 2500 rpm
